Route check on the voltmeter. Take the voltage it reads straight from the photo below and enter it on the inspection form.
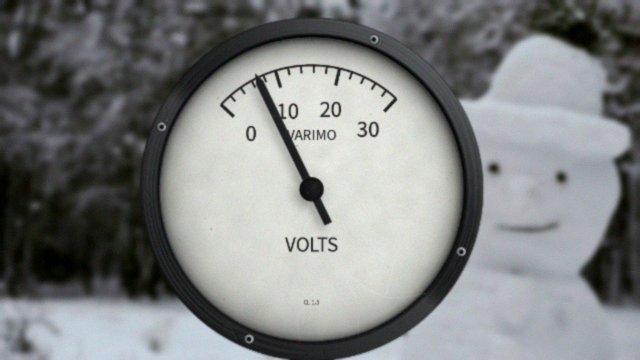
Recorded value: 7 V
